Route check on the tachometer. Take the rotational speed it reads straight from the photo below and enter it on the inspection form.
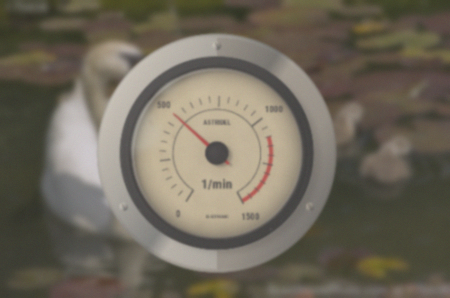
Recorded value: 500 rpm
